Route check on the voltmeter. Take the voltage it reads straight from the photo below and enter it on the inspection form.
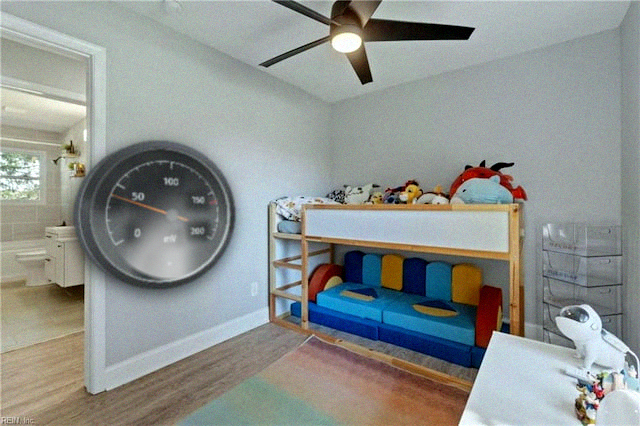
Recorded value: 40 mV
